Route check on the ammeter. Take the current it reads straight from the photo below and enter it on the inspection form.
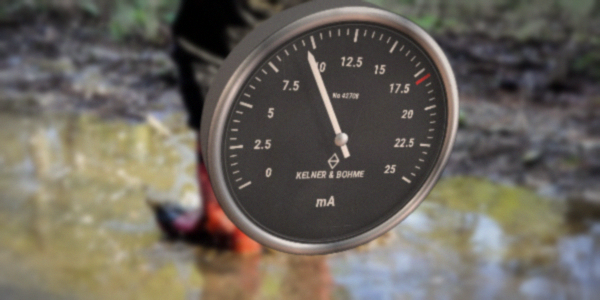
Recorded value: 9.5 mA
